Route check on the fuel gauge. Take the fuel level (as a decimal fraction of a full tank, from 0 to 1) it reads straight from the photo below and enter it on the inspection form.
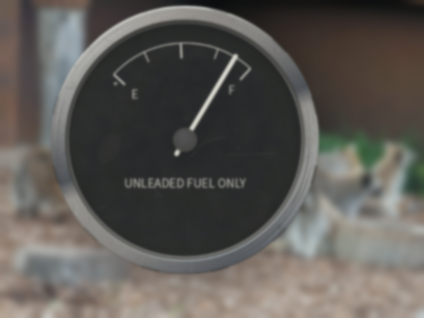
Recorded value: 0.875
